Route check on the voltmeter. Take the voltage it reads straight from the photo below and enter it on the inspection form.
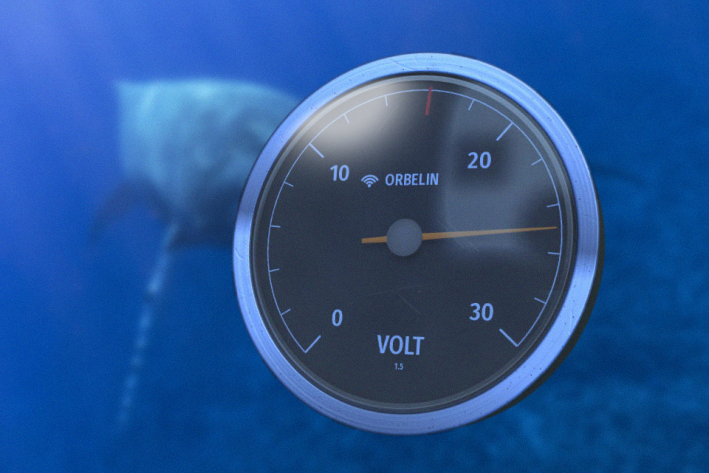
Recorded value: 25 V
